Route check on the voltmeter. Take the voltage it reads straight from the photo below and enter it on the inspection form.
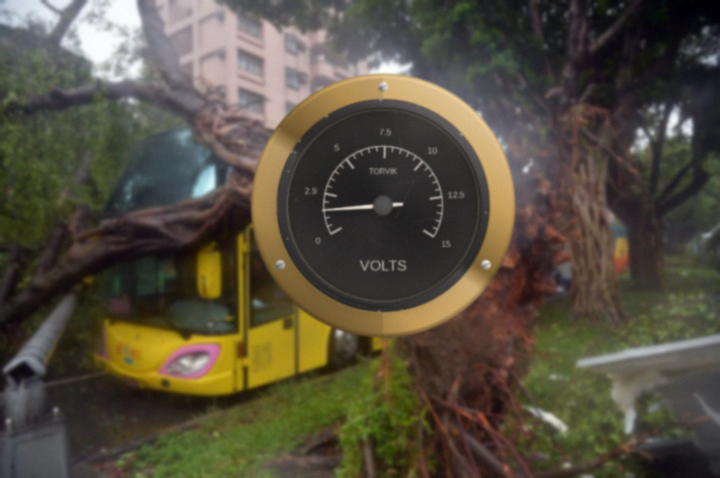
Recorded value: 1.5 V
